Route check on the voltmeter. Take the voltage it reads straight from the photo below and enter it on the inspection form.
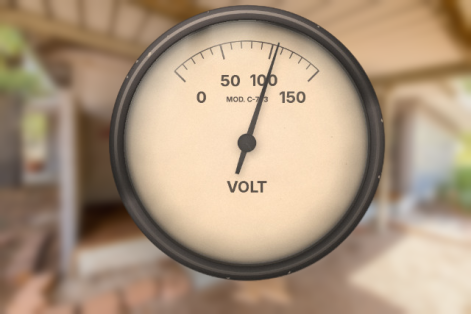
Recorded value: 105 V
